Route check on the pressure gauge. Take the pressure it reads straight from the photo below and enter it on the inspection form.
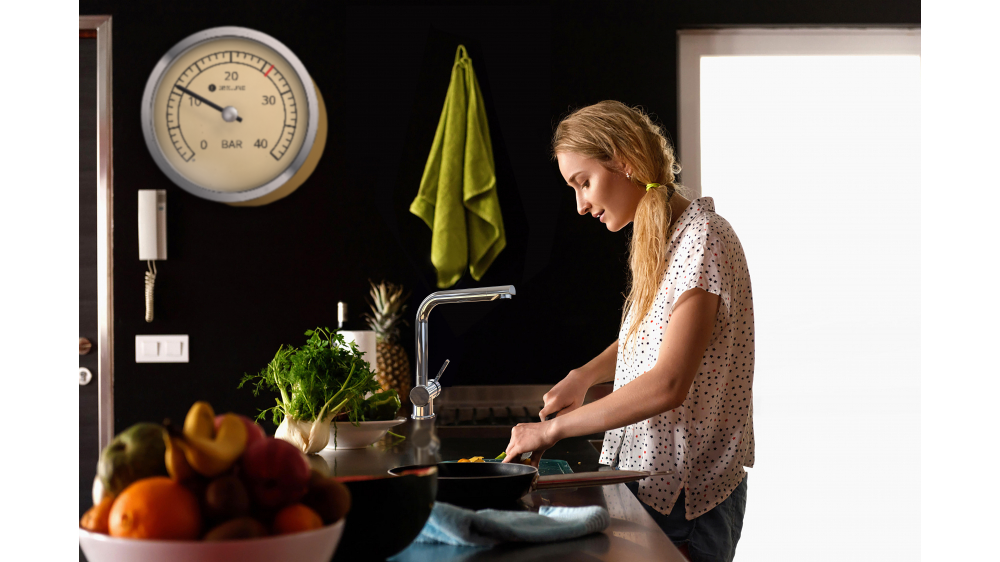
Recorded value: 11 bar
